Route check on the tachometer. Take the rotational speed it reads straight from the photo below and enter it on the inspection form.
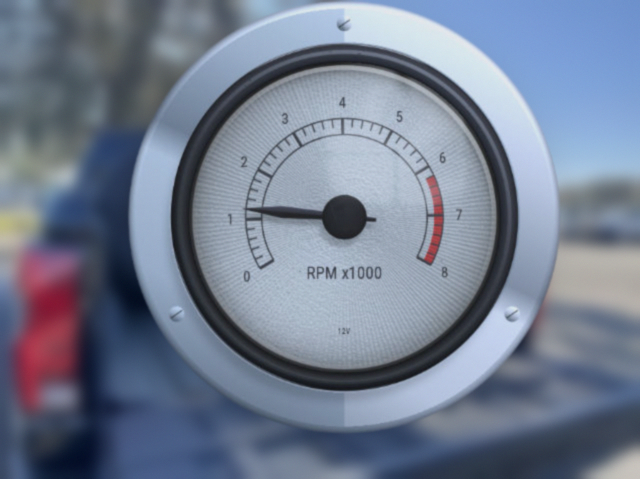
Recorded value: 1200 rpm
